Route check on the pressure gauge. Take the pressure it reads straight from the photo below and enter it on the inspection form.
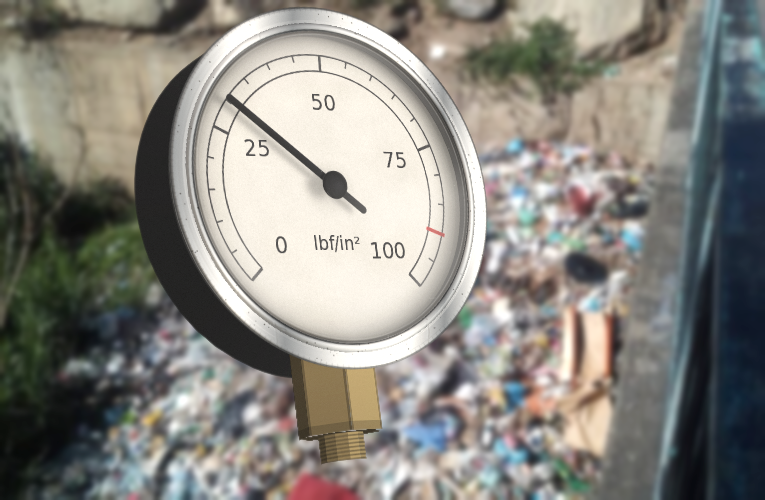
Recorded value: 30 psi
